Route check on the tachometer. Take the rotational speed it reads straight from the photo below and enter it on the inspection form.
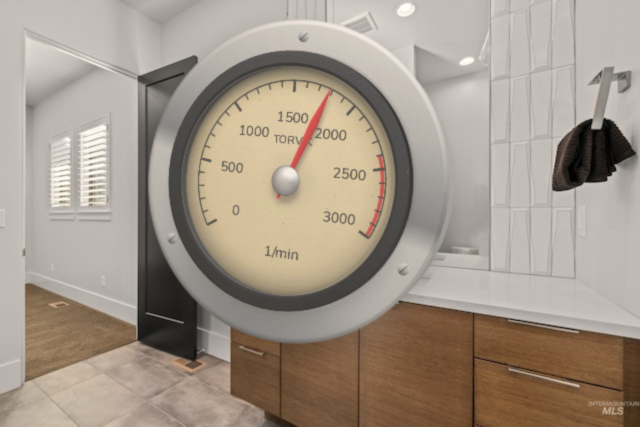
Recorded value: 1800 rpm
